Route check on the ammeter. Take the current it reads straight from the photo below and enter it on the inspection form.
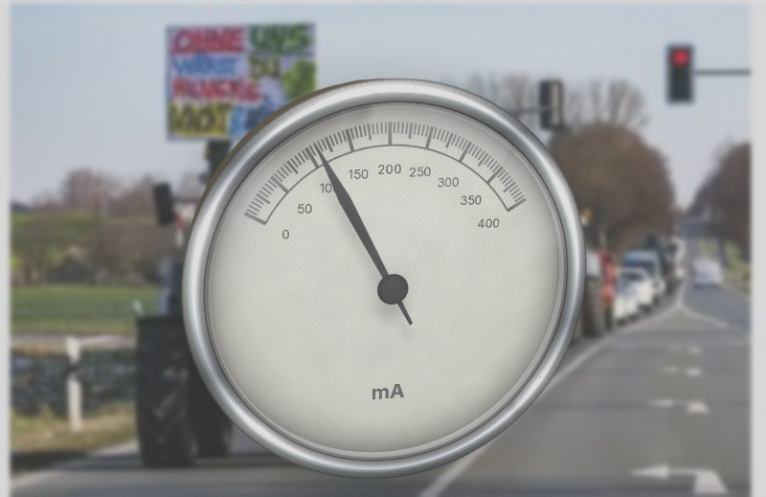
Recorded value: 110 mA
